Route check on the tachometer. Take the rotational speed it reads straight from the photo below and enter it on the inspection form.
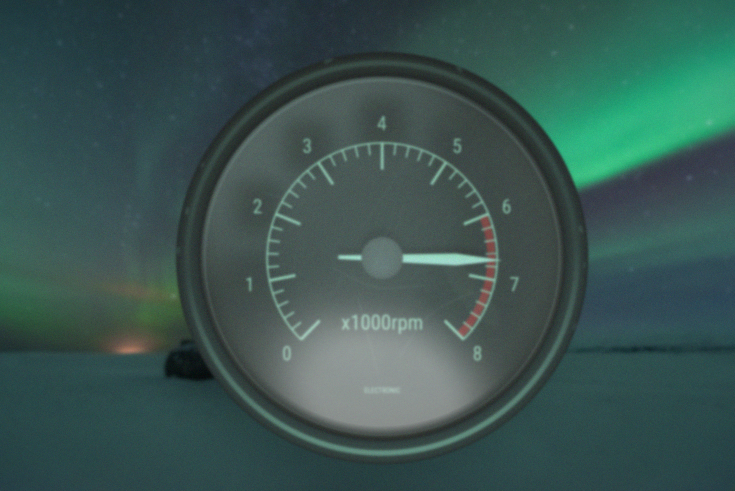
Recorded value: 6700 rpm
